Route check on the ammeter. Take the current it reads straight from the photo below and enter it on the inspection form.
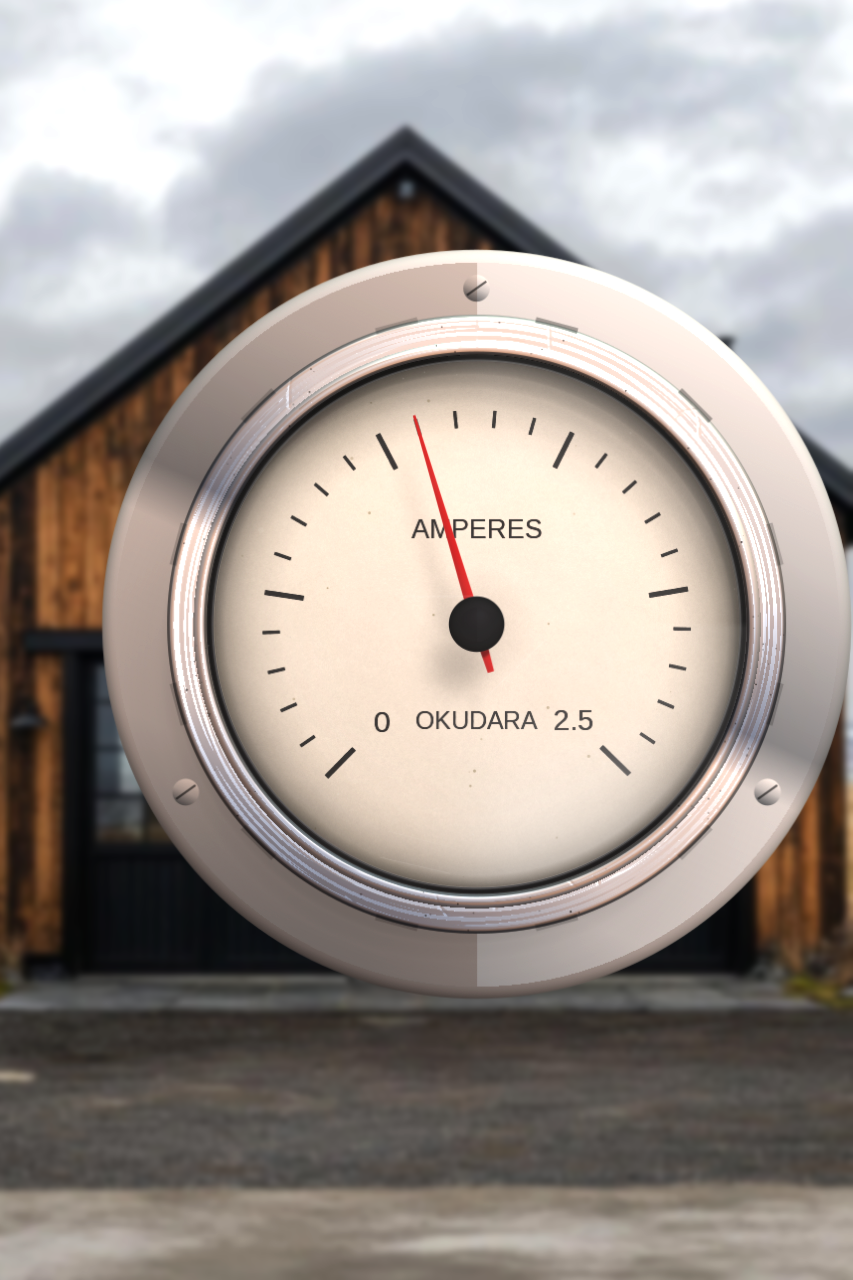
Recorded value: 1.1 A
